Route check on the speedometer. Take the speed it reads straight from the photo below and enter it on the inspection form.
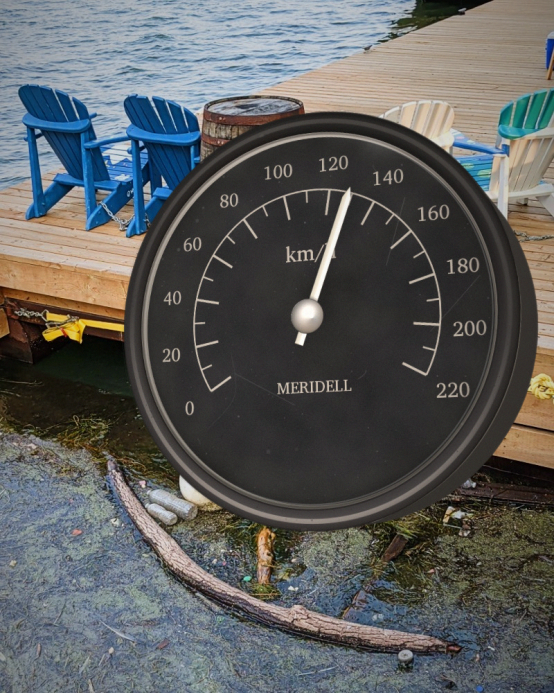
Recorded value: 130 km/h
